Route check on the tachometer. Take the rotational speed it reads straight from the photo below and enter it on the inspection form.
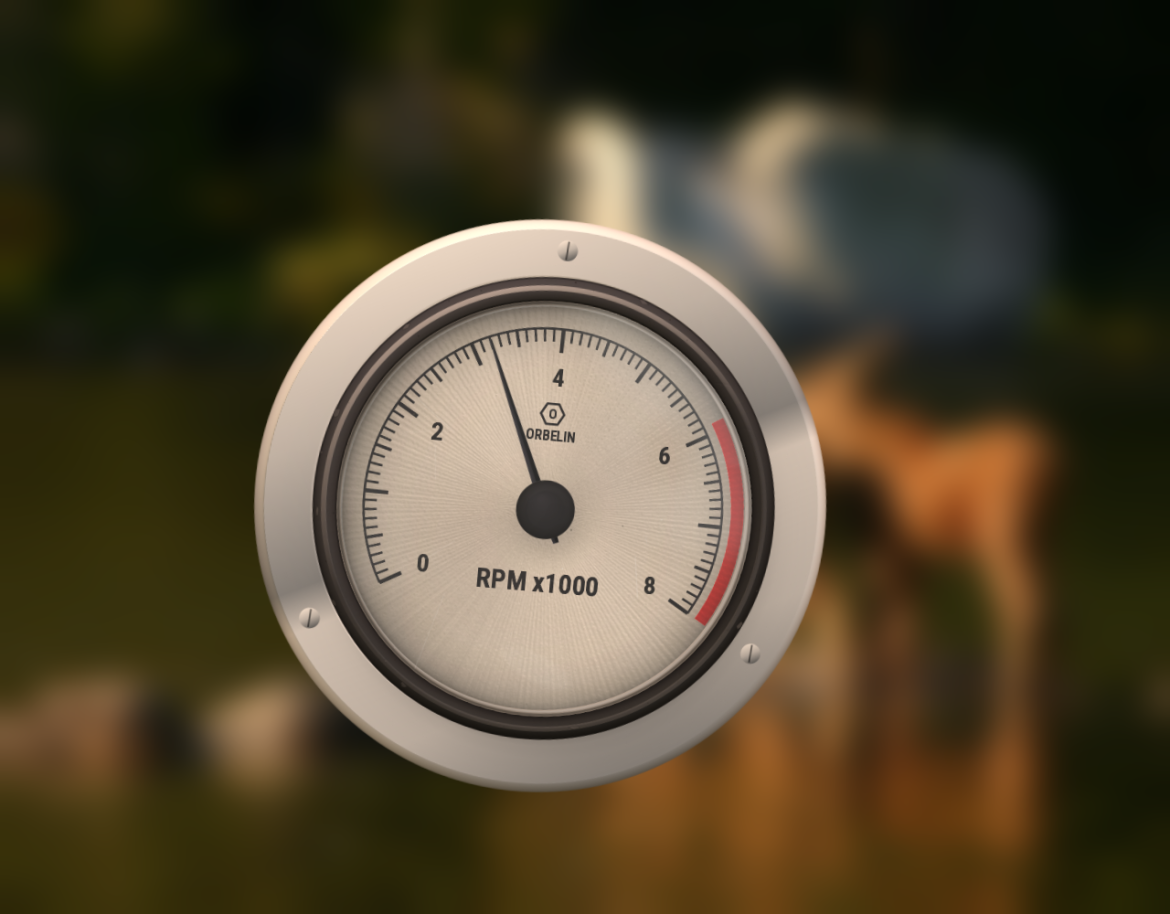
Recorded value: 3200 rpm
